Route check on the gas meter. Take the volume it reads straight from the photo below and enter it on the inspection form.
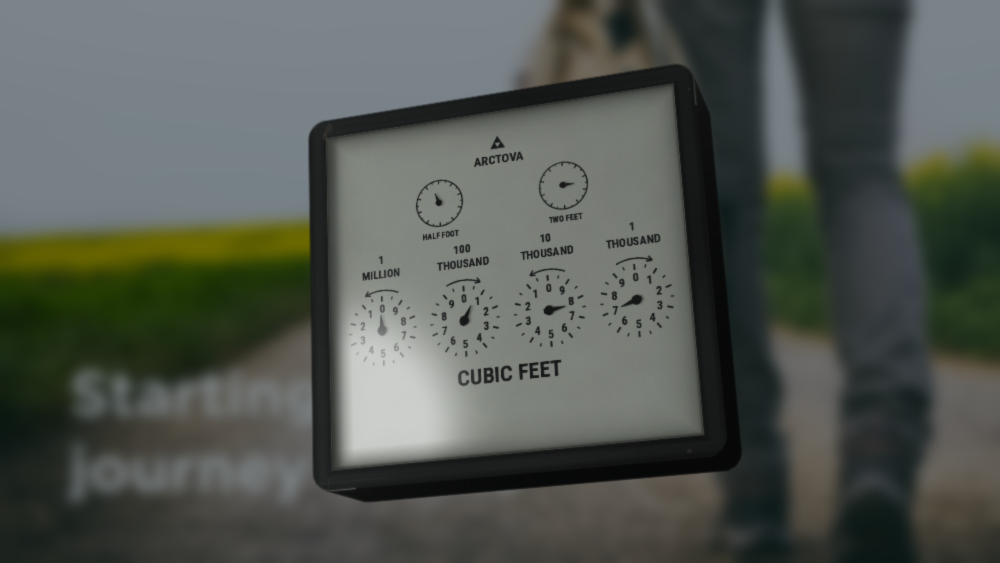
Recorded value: 7700 ft³
